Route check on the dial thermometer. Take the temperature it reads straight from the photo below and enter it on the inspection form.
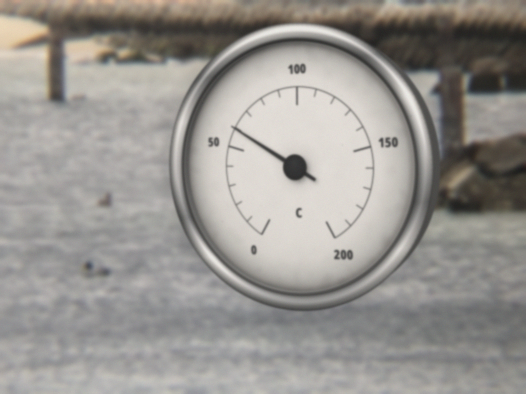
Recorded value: 60 °C
